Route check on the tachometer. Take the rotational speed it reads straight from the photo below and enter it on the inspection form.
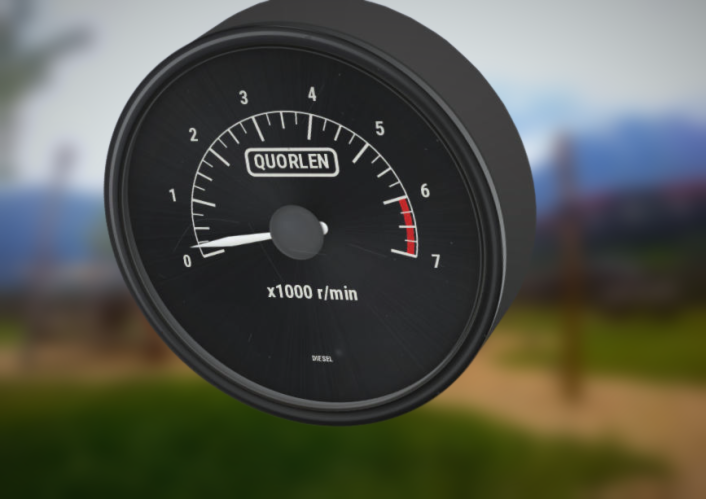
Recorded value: 250 rpm
